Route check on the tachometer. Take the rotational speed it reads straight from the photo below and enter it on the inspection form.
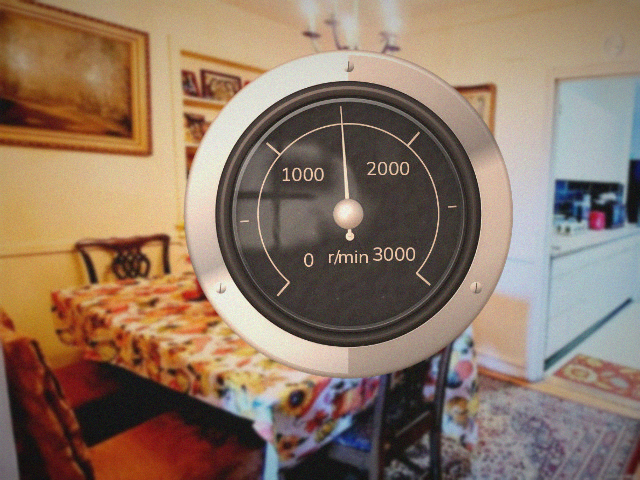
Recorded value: 1500 rpm
